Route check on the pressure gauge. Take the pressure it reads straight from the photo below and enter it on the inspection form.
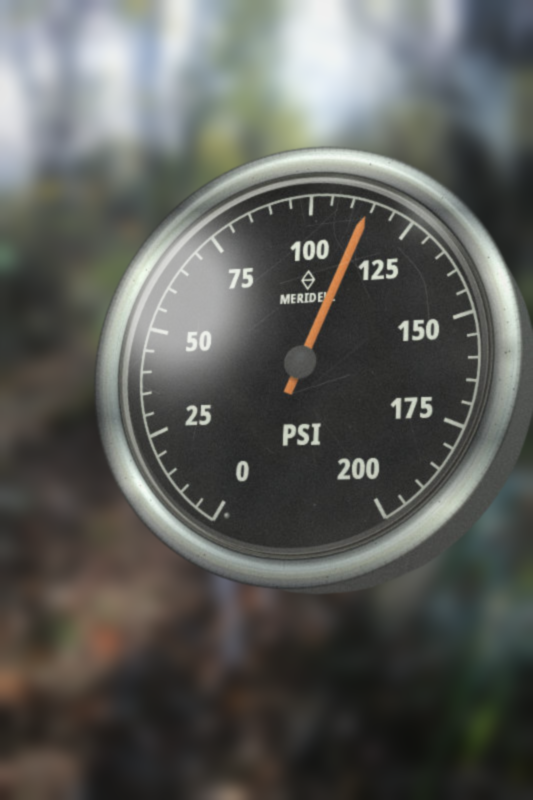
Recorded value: 115 psi
